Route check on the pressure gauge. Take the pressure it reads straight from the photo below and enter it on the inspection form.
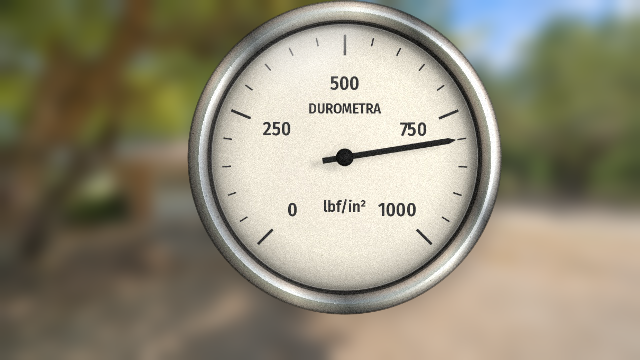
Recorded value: 800 psi
